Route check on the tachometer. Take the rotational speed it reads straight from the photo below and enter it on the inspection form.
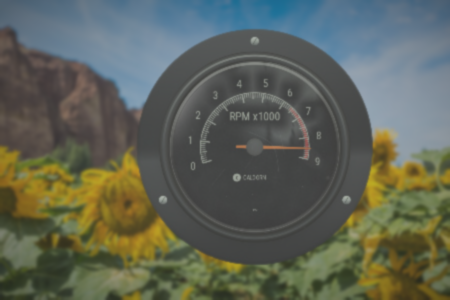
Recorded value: 8500 rpm
